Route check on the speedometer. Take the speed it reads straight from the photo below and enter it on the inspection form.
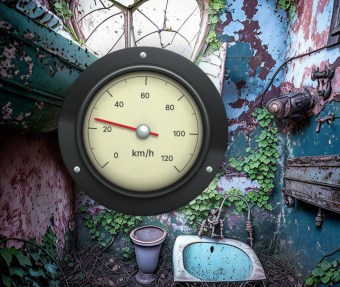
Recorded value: 25 km/h
